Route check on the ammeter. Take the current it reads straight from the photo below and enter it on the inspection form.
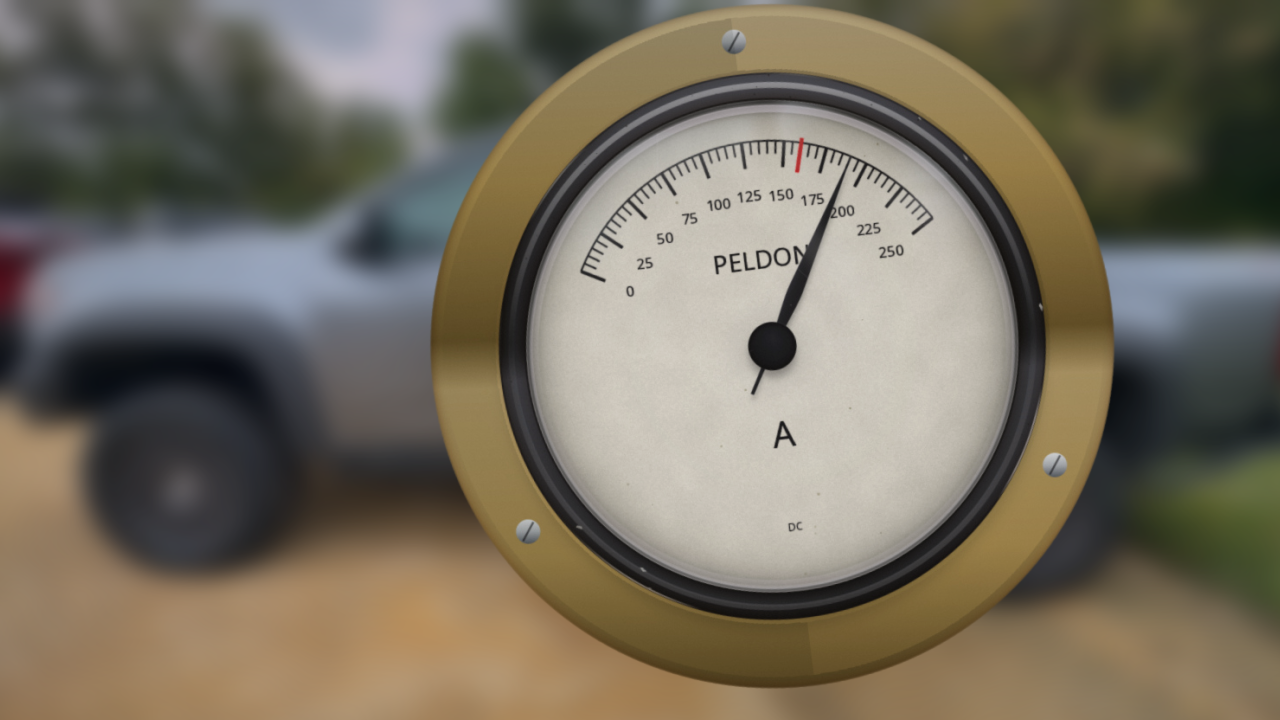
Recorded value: 190 A
